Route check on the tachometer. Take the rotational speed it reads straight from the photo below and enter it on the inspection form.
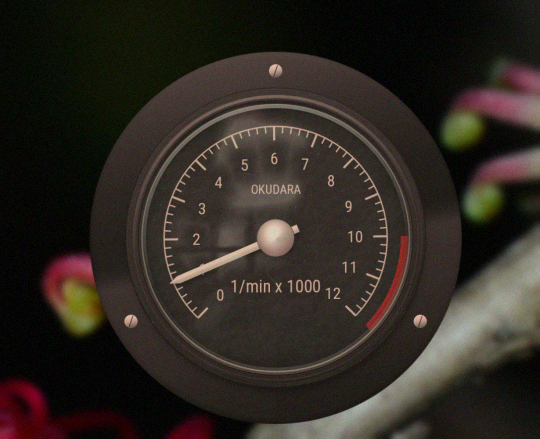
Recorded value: 1000 rpm
